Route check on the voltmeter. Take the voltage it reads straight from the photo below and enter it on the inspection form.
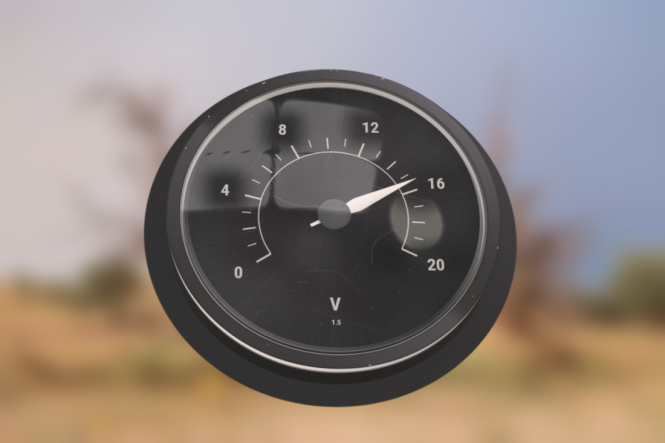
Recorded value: 15.5 V
